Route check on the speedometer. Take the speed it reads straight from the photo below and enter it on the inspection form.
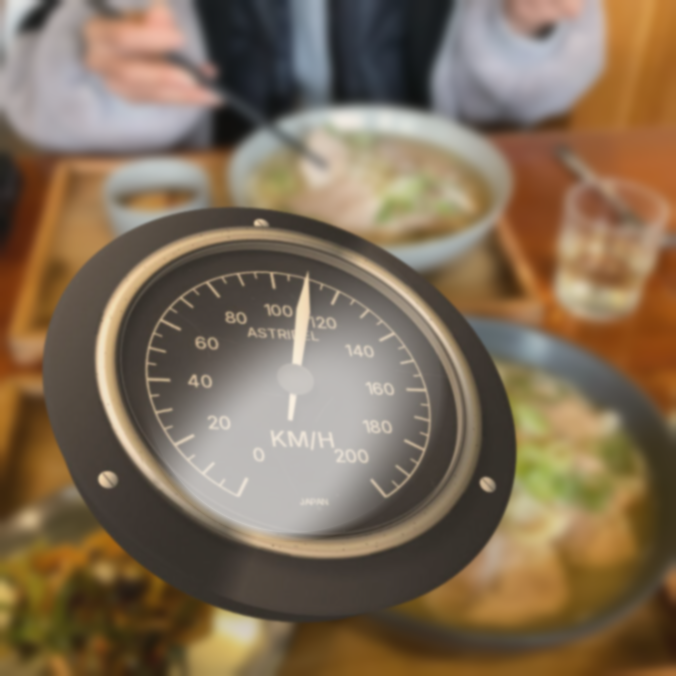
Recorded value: 110 km/h
